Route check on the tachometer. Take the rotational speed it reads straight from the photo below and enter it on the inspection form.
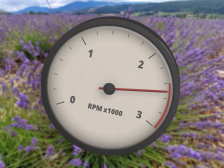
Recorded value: 2500 rpm
